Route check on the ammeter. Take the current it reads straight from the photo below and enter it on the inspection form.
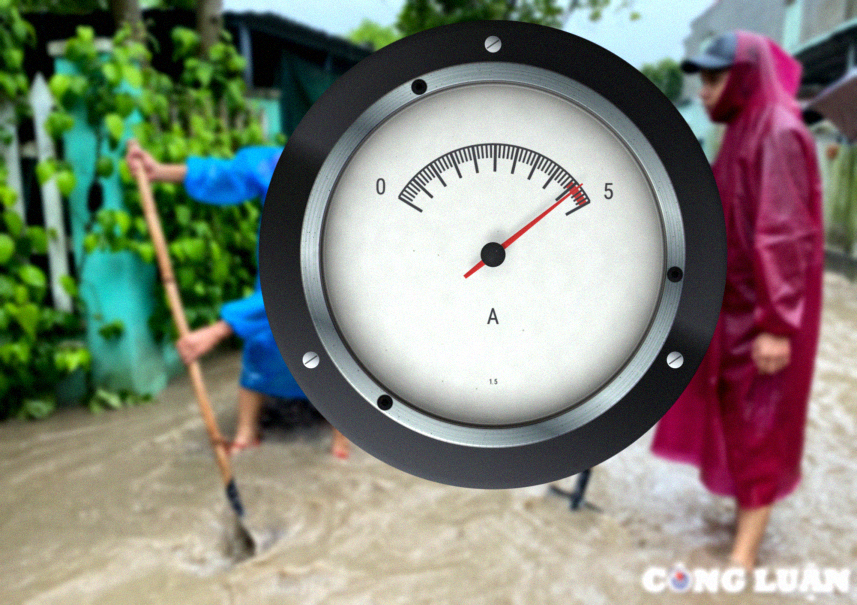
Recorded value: 4.6 A
